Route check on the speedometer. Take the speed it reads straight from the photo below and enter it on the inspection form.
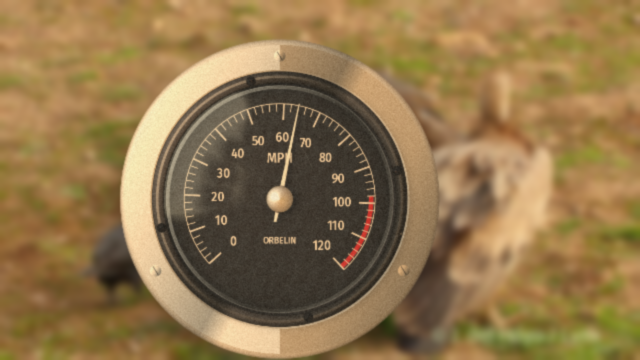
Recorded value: 64 mph
